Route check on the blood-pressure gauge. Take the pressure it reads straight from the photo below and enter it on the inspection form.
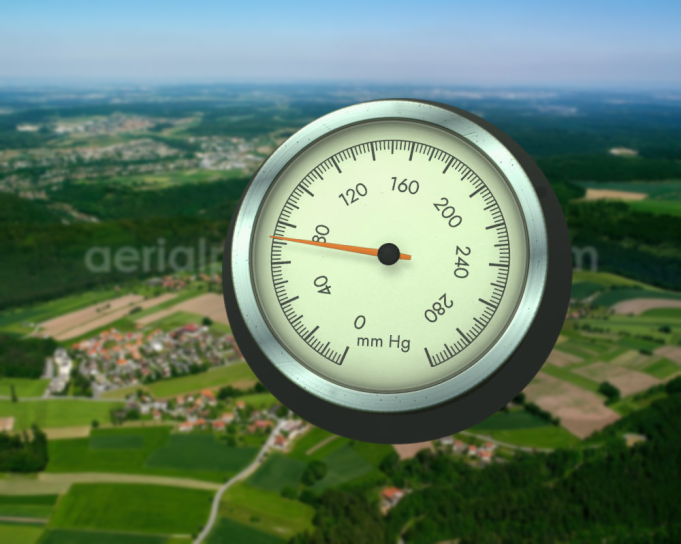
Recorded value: 72 mmHg
